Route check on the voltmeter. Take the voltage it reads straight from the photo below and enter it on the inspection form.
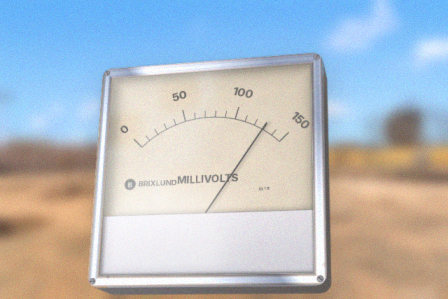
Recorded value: 130 mV
